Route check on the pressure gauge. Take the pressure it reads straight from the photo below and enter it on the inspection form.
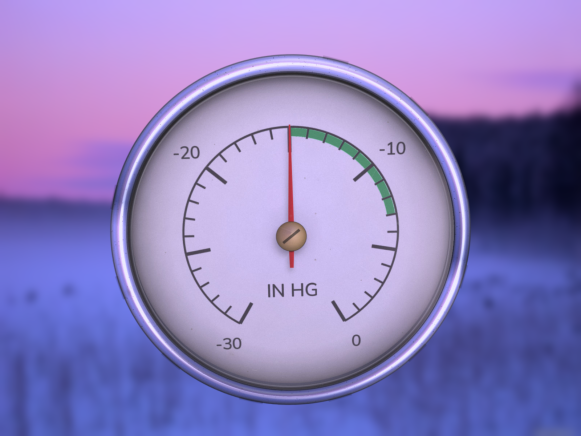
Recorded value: -15 inHg
